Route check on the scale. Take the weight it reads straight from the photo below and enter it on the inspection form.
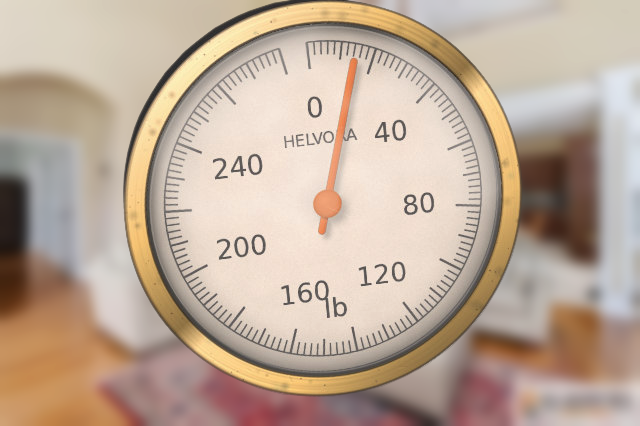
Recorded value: 14 lb
